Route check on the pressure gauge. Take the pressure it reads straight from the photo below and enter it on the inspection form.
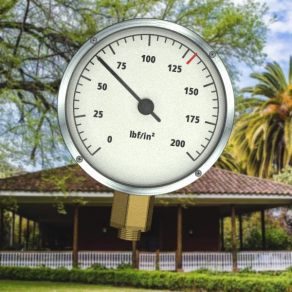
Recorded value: 65 psi
